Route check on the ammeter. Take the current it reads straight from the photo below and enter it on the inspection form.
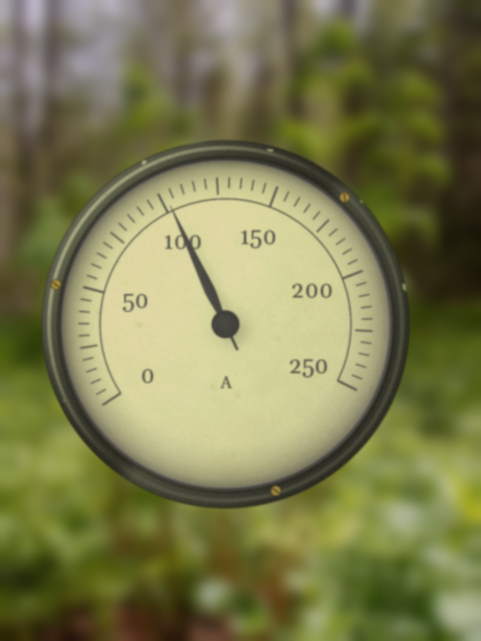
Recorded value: 102.5 A
